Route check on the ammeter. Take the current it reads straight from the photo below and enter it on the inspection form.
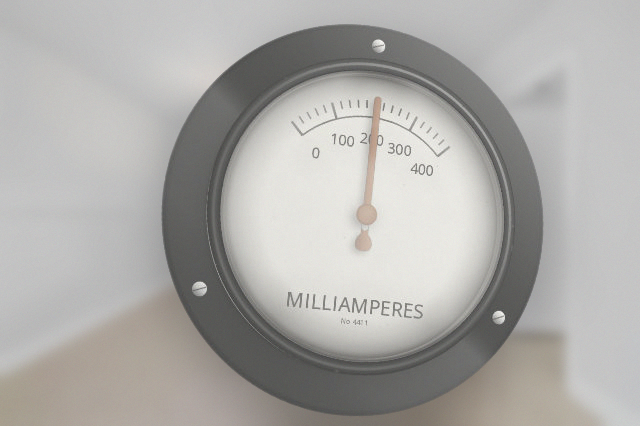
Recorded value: 200 mA
